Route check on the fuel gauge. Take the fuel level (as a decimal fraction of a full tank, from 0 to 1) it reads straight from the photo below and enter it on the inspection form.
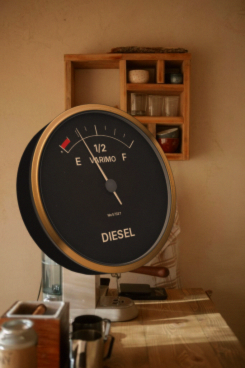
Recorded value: 0.25
